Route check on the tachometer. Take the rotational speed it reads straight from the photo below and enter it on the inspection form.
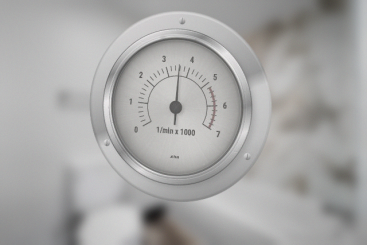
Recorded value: 3600 rpm
